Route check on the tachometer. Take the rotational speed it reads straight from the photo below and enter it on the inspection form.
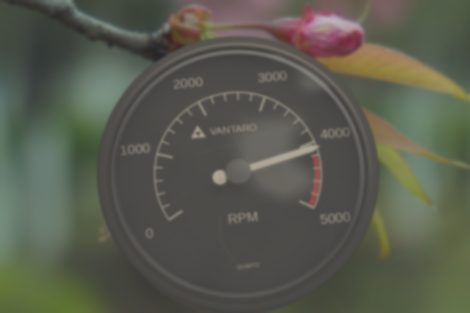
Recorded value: 4100 rpm
